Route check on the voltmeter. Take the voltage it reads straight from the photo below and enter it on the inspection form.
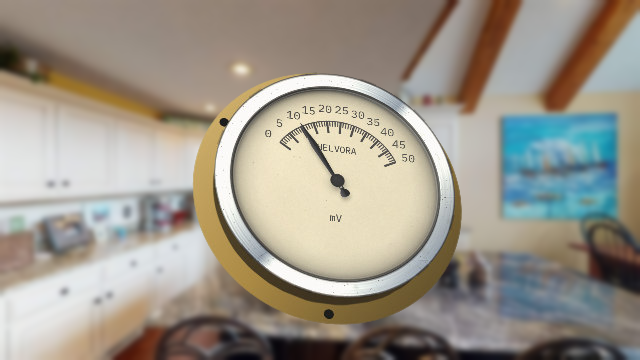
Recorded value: 10 mV
